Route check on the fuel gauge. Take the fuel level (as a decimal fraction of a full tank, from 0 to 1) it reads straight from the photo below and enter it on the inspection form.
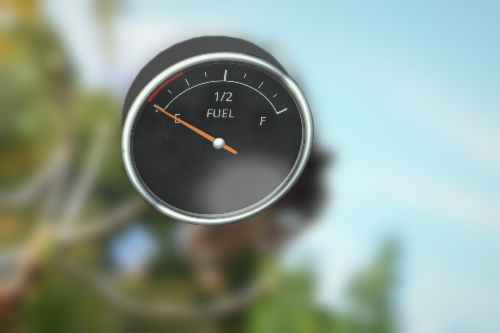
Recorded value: 0
